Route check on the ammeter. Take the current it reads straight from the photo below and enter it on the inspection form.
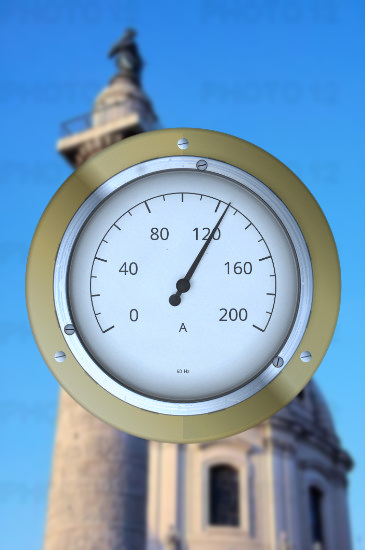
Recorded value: 125 A
